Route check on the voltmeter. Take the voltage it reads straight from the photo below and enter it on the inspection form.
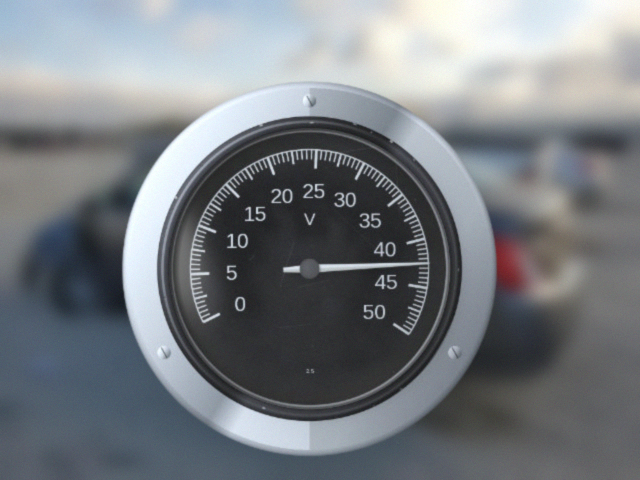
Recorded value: 42.5 V
